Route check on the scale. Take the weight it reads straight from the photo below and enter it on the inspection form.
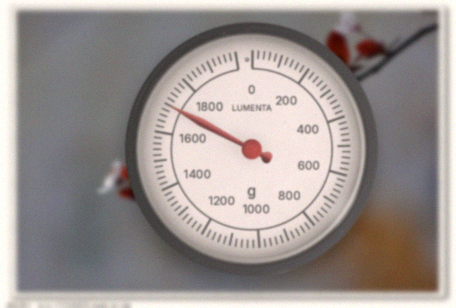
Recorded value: 1700 g
